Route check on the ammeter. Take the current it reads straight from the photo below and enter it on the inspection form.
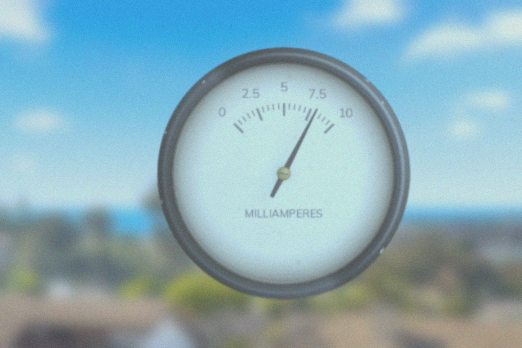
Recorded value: 8 mA
